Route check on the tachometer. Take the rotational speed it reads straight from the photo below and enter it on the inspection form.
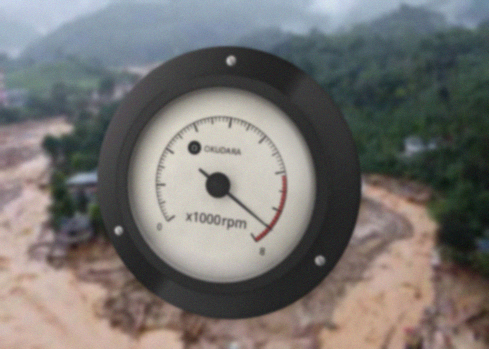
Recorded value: 7500 rpm
